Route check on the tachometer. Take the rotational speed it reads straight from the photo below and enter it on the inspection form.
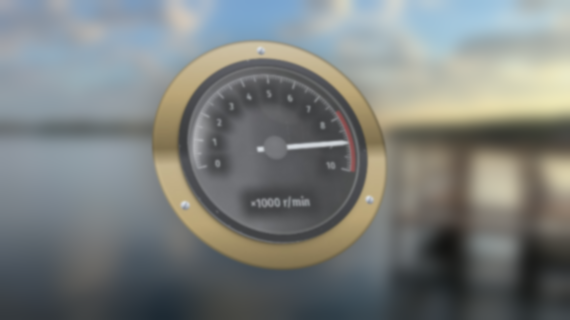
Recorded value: 9000 rpm
